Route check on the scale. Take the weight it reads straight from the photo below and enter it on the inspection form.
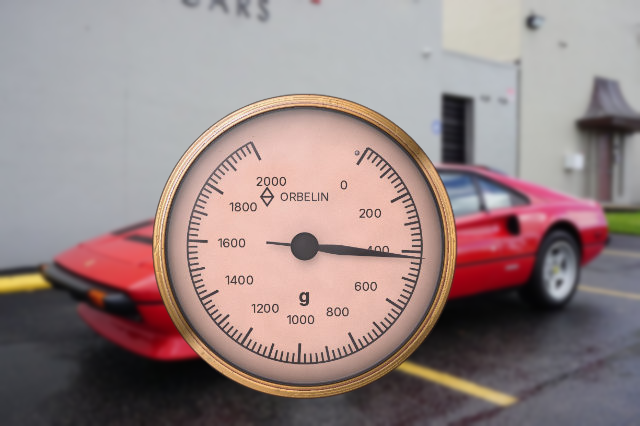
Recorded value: 420 g
